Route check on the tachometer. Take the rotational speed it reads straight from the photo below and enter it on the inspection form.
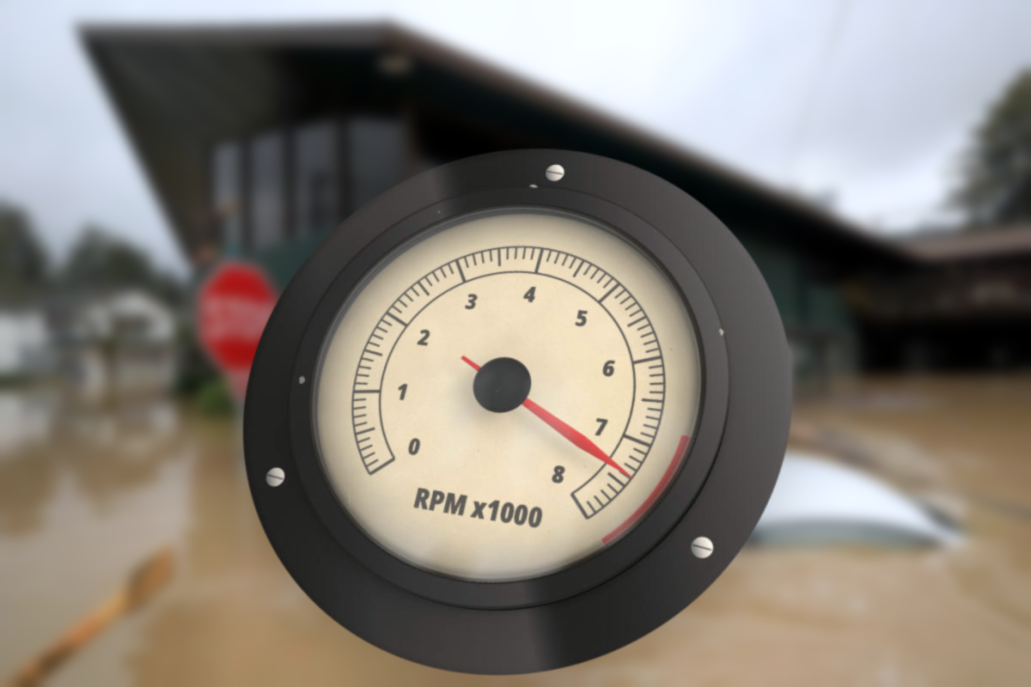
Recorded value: 7400 rpm
